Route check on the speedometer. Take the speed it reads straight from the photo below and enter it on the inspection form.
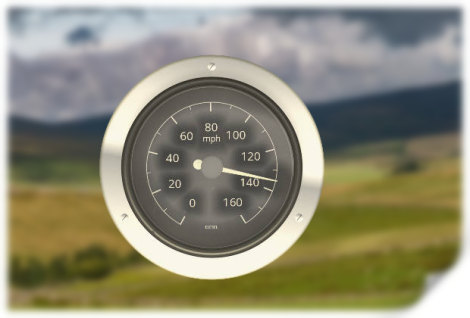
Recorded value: 135 mph
